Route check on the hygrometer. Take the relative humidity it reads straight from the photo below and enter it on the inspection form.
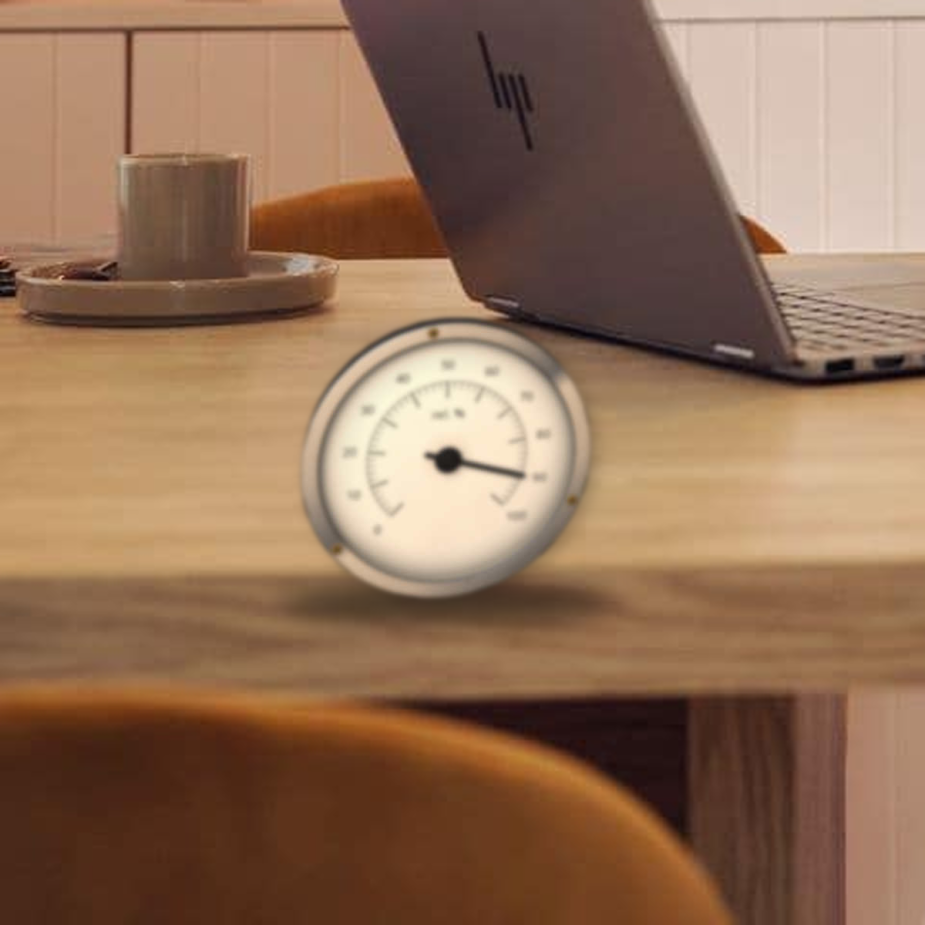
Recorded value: 90 %
